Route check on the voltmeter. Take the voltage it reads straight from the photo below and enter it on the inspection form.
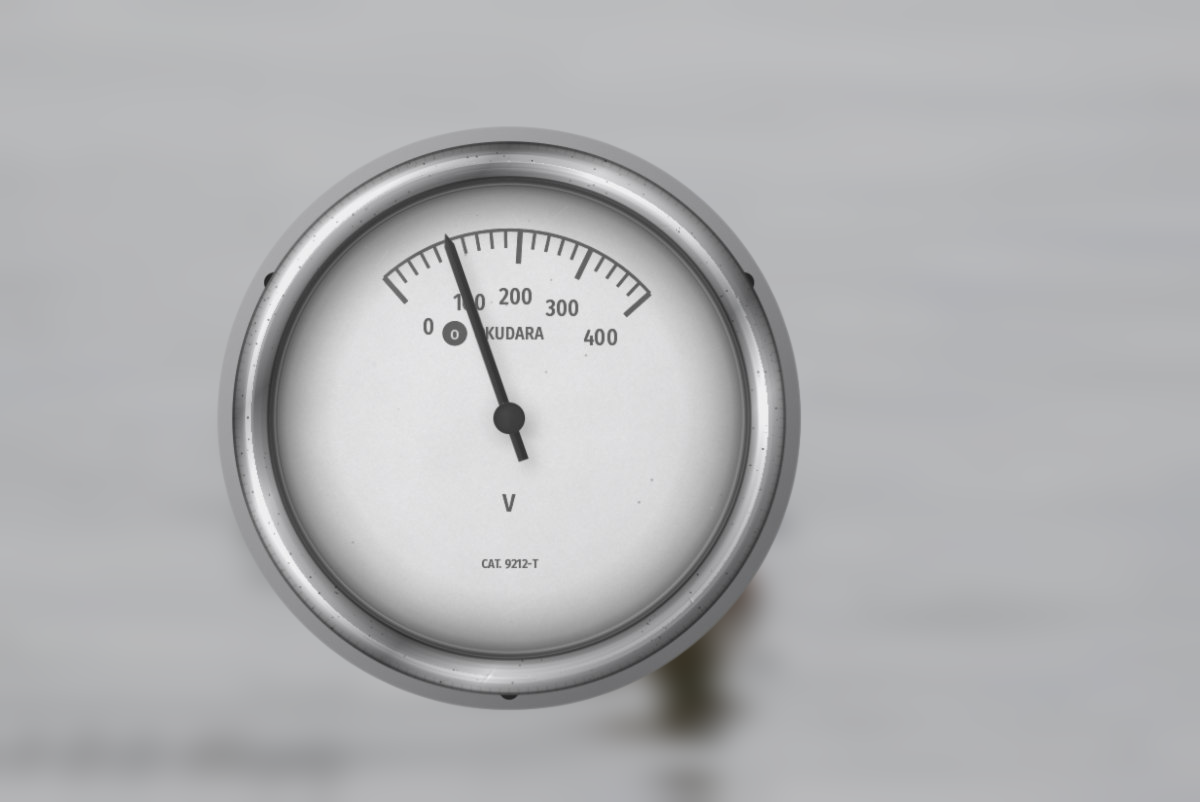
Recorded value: 100 V
